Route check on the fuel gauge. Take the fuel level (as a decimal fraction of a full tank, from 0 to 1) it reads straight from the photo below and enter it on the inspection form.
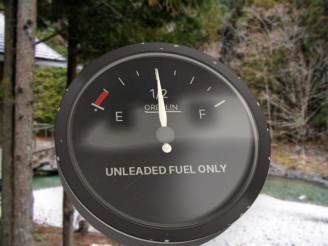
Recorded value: 0.5
